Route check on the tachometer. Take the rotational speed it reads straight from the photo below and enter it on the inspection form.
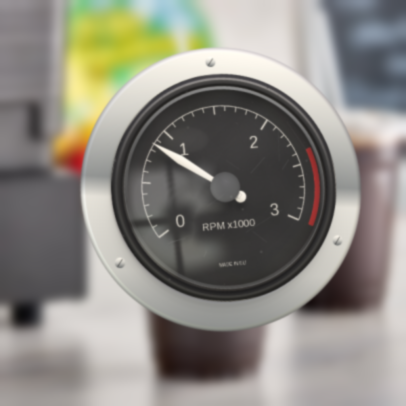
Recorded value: 850 rpm
